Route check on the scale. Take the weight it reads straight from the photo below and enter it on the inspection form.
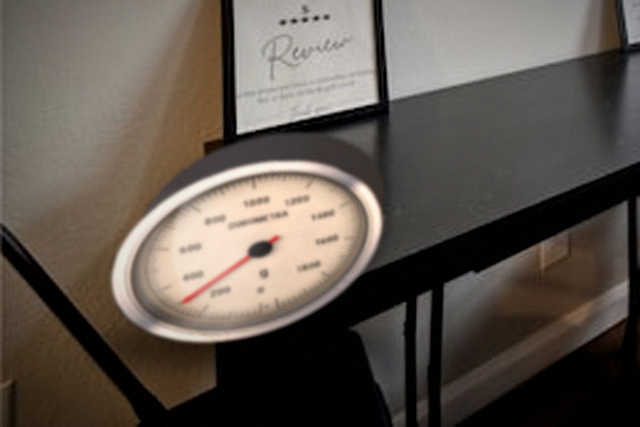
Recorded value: 300 g
